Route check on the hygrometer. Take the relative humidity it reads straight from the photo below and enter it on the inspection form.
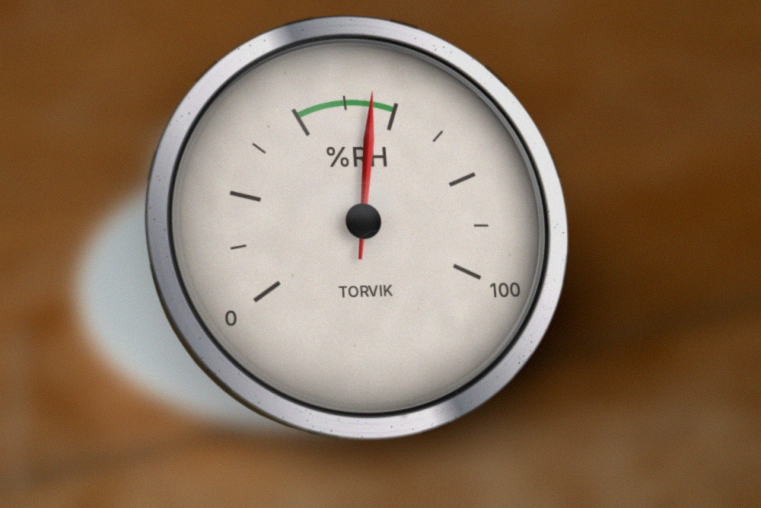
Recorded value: 55 %
